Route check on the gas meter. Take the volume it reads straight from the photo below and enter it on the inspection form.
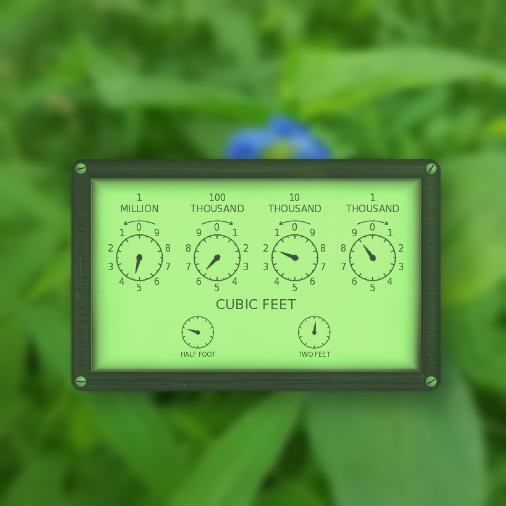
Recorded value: 461900 ft³
